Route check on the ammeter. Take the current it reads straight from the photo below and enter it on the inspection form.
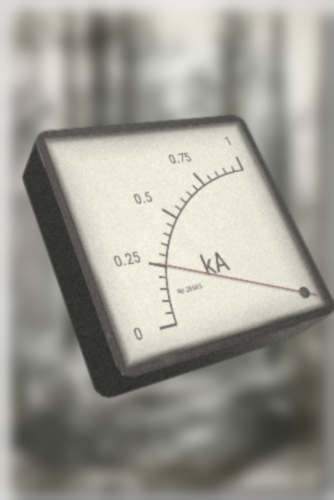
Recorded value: 0.25 kA
